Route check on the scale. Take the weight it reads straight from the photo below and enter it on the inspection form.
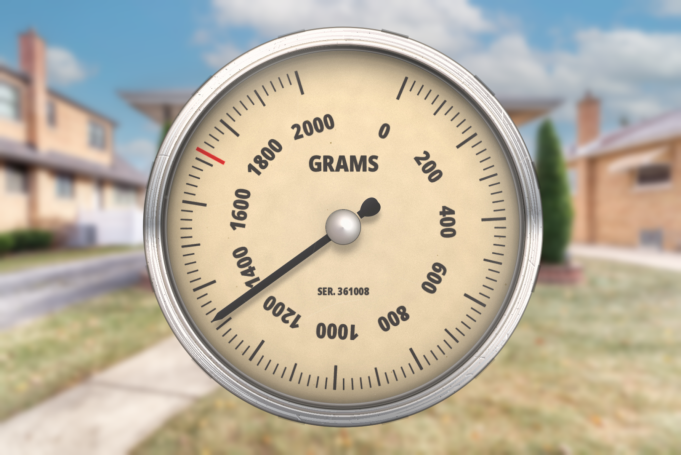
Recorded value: 1320 g
